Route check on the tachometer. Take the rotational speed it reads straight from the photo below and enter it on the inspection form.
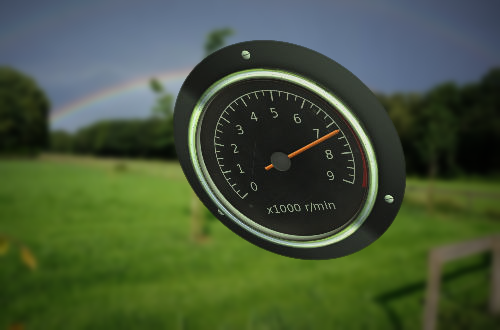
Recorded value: 7250 rpm
